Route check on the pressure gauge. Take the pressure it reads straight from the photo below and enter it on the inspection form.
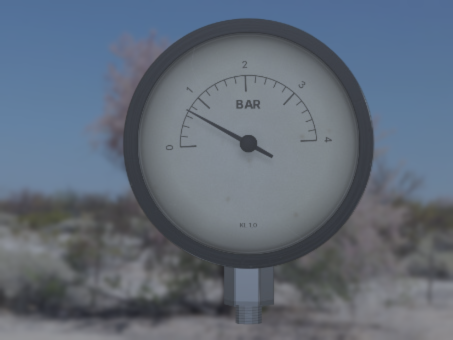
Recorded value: 0.7 bar
